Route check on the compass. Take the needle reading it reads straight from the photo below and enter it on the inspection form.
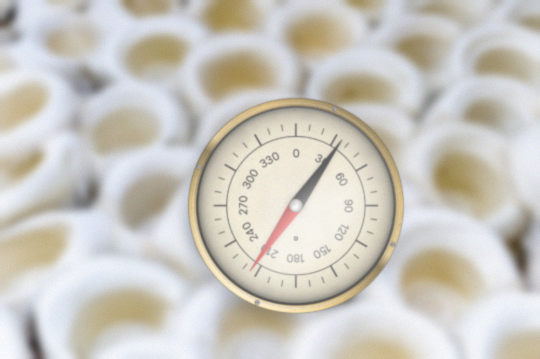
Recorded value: 215 °
